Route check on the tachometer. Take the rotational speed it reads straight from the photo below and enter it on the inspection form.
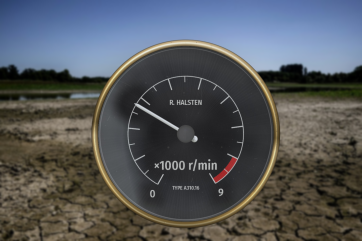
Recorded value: 2750 rpm
